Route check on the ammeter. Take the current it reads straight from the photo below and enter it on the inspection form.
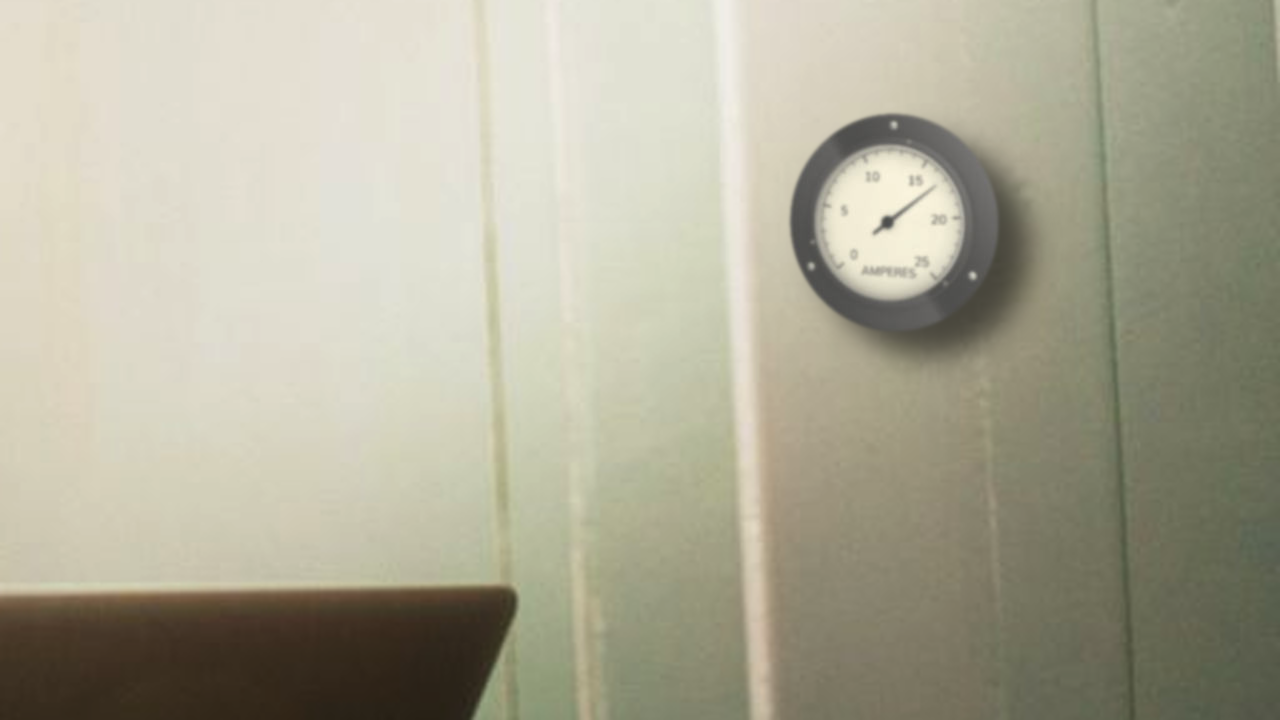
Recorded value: 17 A
